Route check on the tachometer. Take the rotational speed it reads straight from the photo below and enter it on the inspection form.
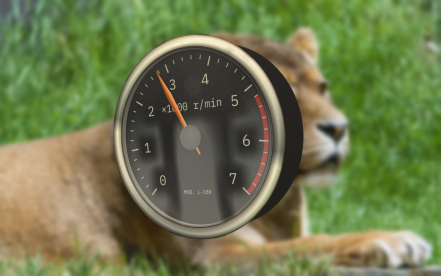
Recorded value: 2800 rpm
